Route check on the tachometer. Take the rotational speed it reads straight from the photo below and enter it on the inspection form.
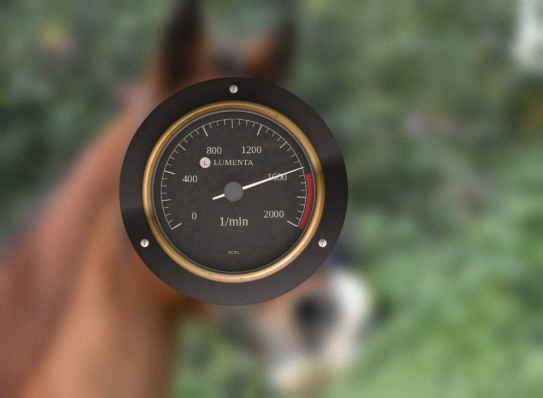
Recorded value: 1600 rpm
